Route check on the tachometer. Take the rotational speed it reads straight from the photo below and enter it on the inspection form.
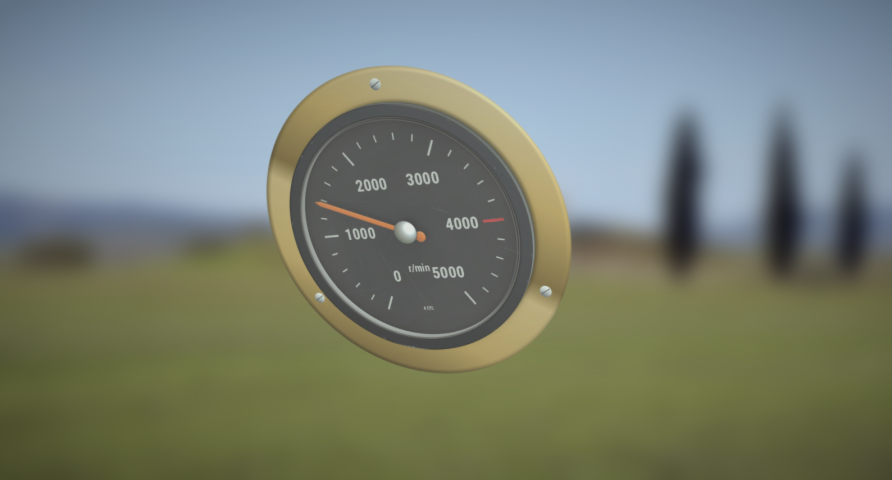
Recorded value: 1400 rpm
